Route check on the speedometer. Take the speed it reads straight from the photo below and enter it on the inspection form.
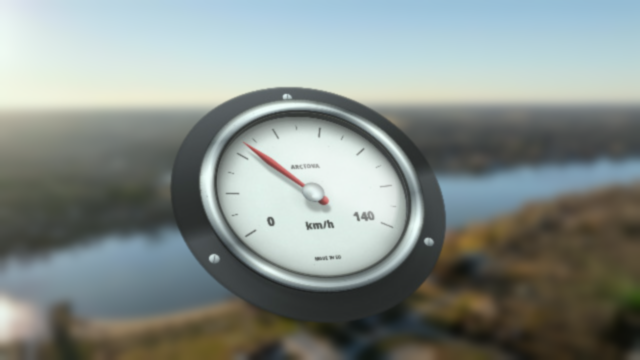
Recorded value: 45 km/h
